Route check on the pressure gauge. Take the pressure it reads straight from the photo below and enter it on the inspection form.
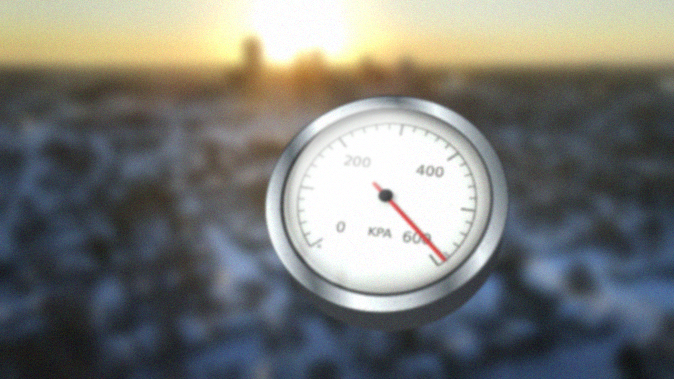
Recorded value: 590 kPa
